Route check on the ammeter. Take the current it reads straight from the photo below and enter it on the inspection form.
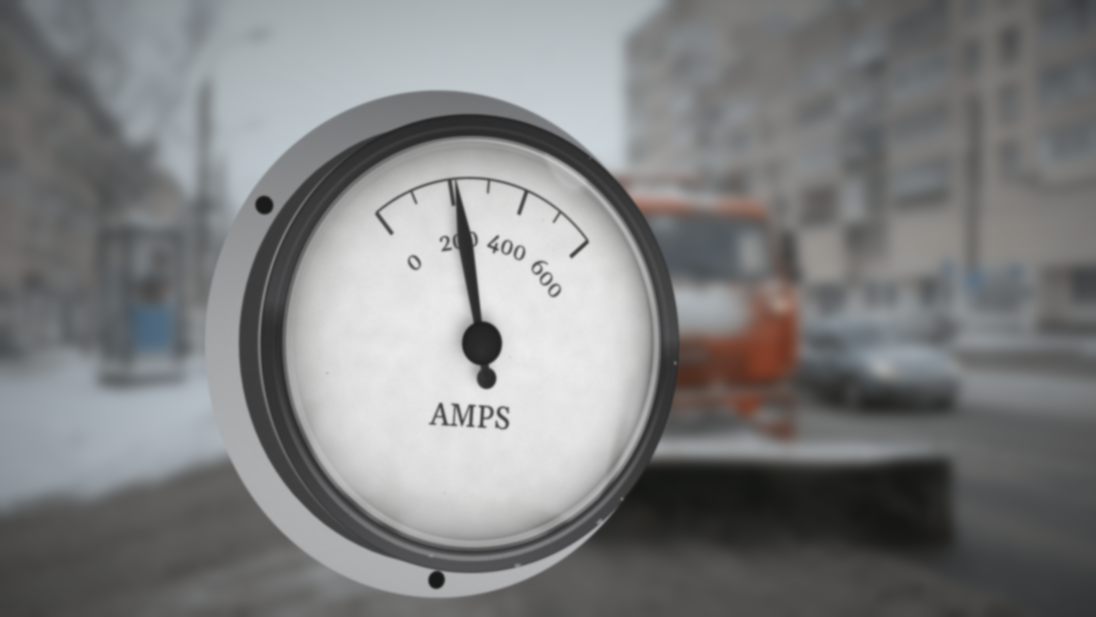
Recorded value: 200 A
